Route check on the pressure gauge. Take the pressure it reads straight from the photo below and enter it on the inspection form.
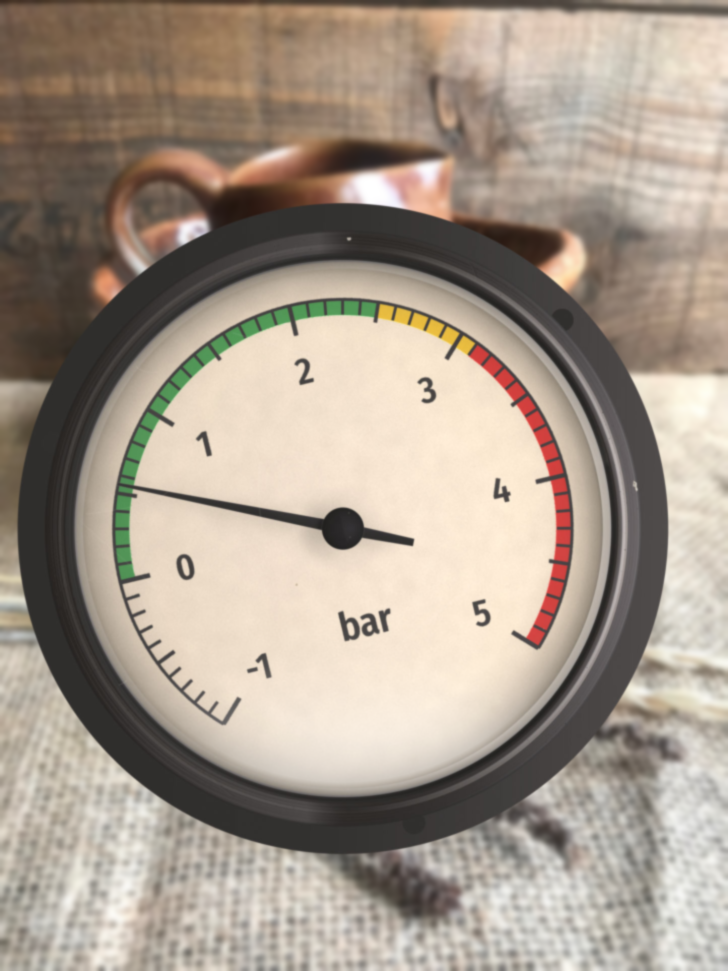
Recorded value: 0.55 bar
